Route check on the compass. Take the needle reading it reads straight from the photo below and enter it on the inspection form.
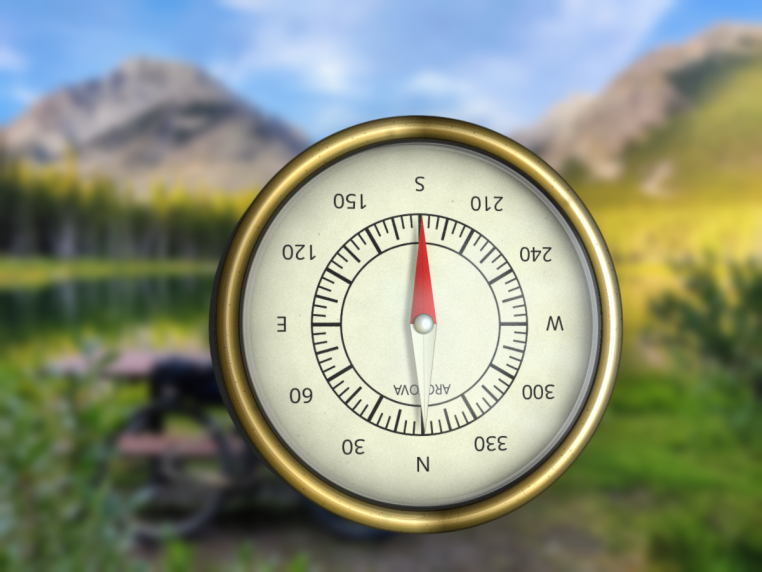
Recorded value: 180 °
